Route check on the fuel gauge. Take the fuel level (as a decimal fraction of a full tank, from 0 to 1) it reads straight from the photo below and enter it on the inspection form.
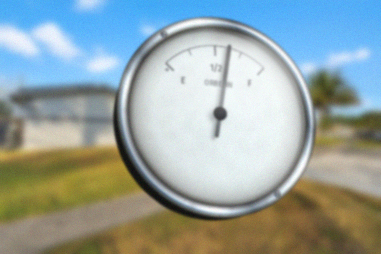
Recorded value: 0.625
